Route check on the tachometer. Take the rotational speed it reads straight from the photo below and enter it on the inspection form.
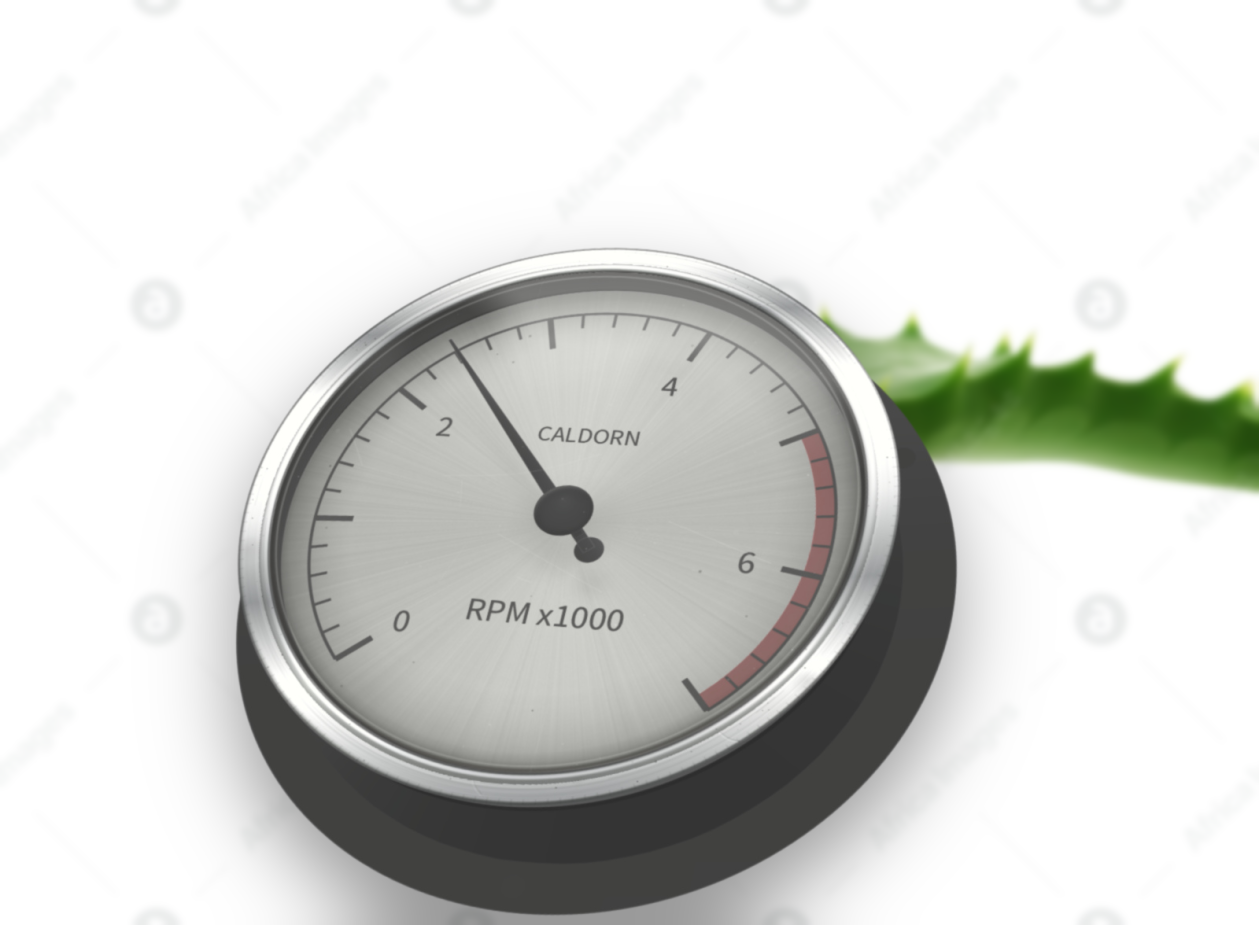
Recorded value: 2400 rpm
